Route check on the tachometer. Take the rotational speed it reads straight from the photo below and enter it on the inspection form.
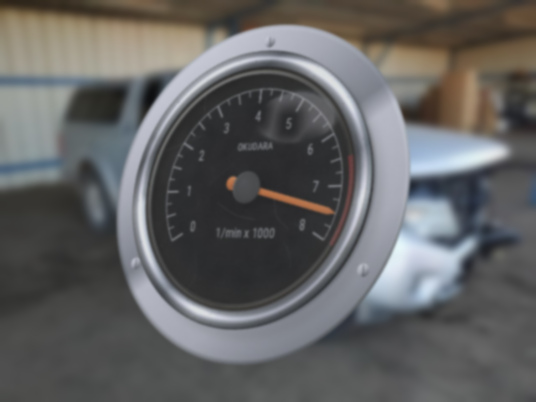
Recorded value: 7500 rpm
